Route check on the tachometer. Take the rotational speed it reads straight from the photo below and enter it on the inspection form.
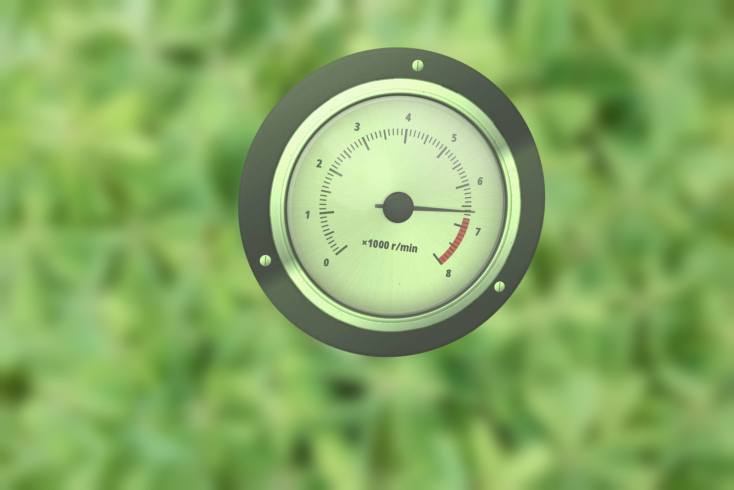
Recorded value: 6600 rpm
